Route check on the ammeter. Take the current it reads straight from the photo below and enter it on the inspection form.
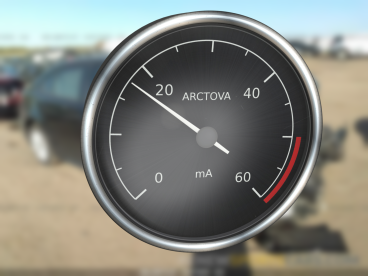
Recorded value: 17.5 mA
